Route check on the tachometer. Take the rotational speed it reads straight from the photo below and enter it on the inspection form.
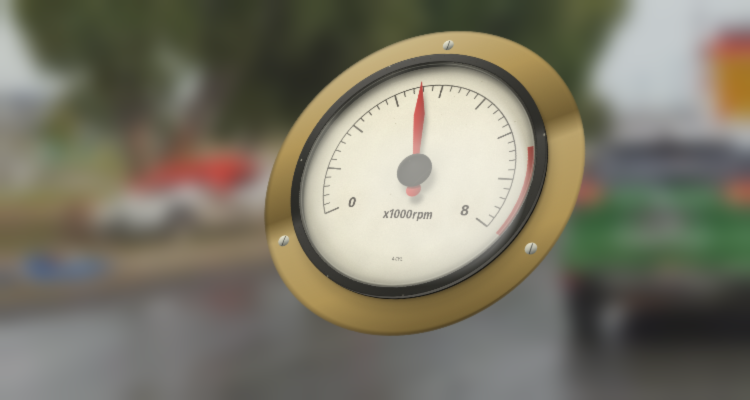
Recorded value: 3600 rpm
